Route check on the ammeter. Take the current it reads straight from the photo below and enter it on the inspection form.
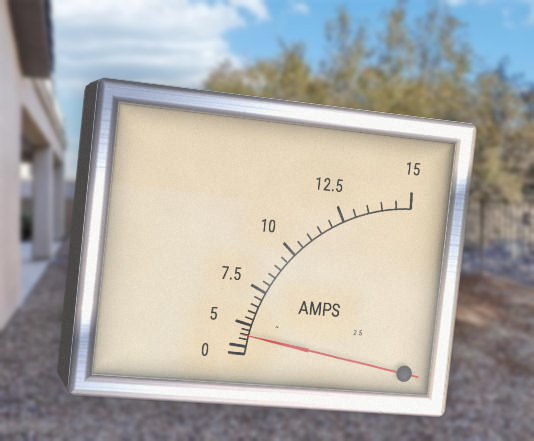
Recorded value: 4 A
